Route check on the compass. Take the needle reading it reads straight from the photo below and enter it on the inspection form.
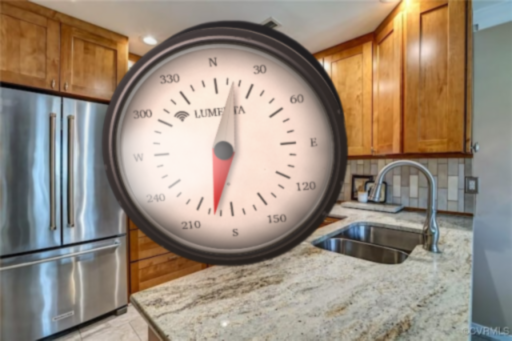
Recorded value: 195 °
